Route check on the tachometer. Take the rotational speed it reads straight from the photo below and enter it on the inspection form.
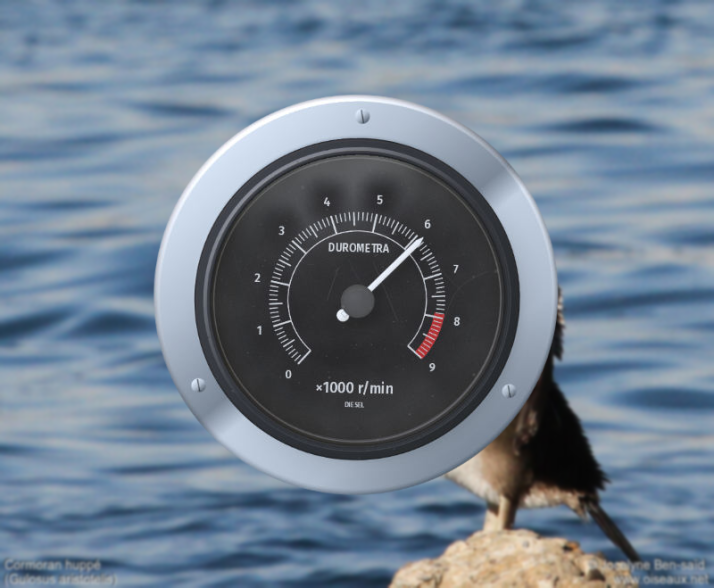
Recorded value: 6100 rpm
